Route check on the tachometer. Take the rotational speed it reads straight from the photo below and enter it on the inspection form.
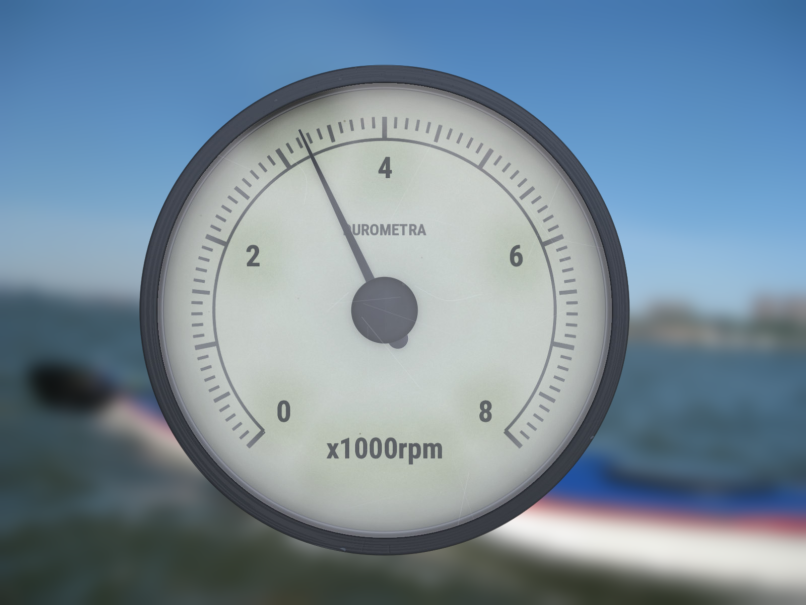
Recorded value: 3250 rpm
